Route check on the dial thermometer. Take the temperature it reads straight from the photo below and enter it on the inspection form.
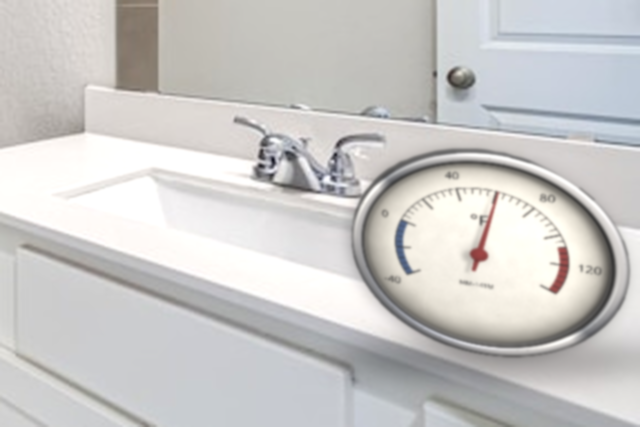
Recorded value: 60 °F
